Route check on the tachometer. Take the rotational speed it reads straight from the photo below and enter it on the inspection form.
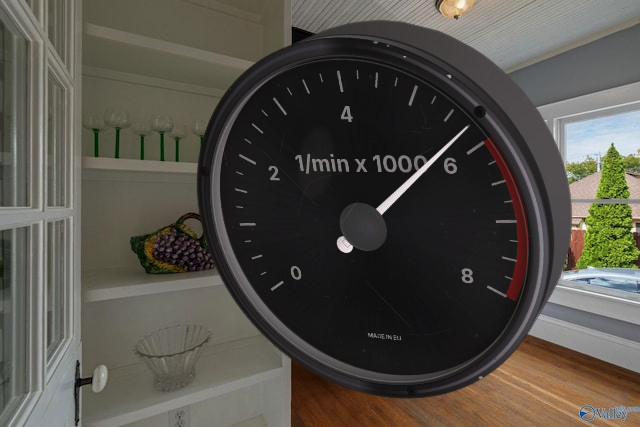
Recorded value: 5750 rpm
